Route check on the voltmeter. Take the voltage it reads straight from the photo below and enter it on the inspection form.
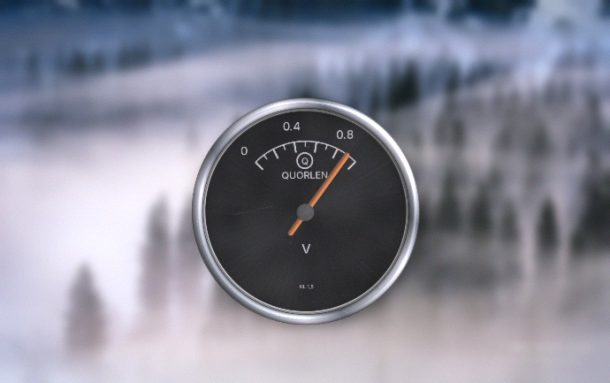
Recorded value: 0.9 V
